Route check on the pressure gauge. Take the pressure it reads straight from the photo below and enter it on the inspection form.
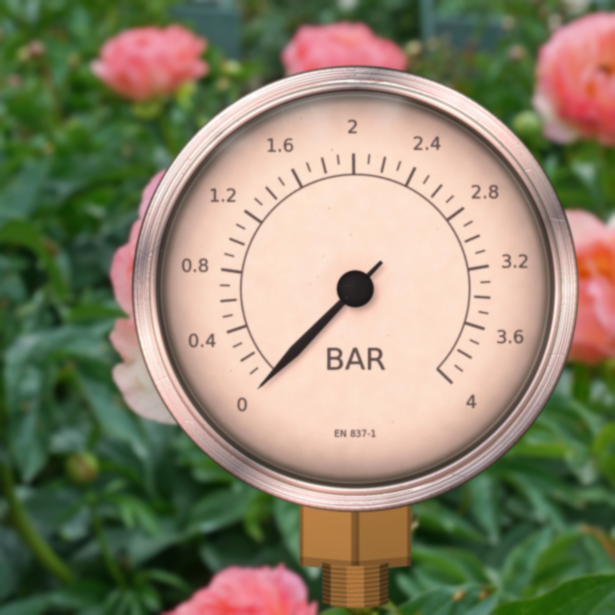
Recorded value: 0 bar
